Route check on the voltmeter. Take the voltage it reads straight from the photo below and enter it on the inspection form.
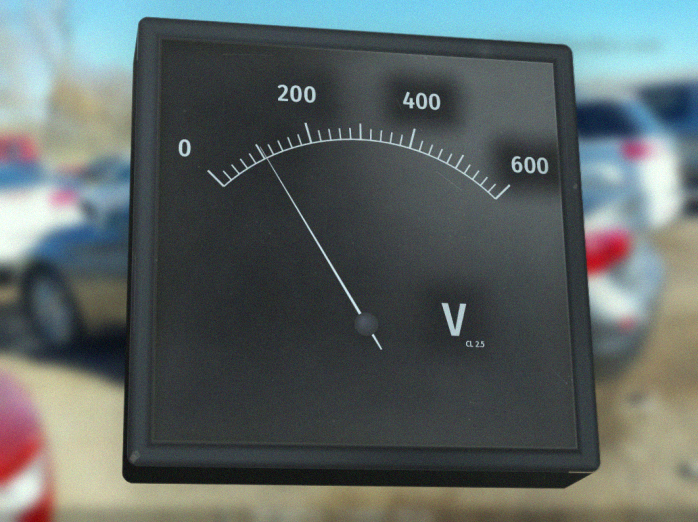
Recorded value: 100 V
